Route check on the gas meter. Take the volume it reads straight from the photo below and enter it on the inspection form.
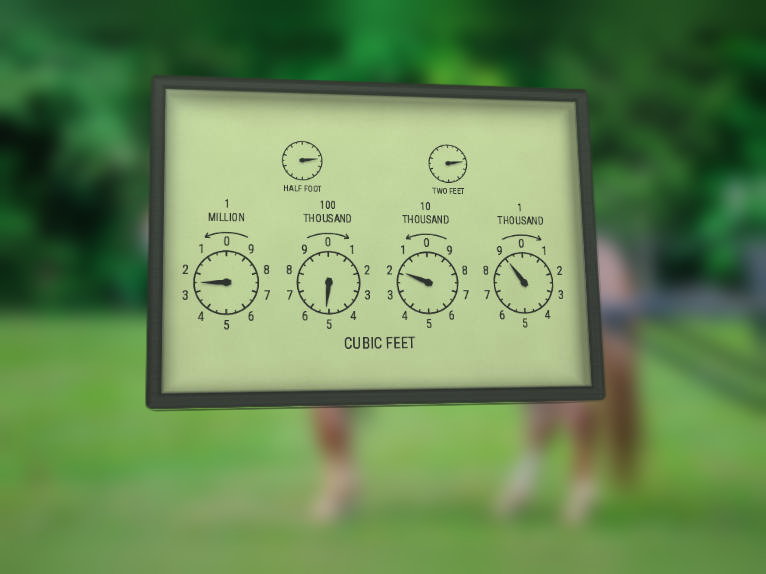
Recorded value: 251900 ft³
